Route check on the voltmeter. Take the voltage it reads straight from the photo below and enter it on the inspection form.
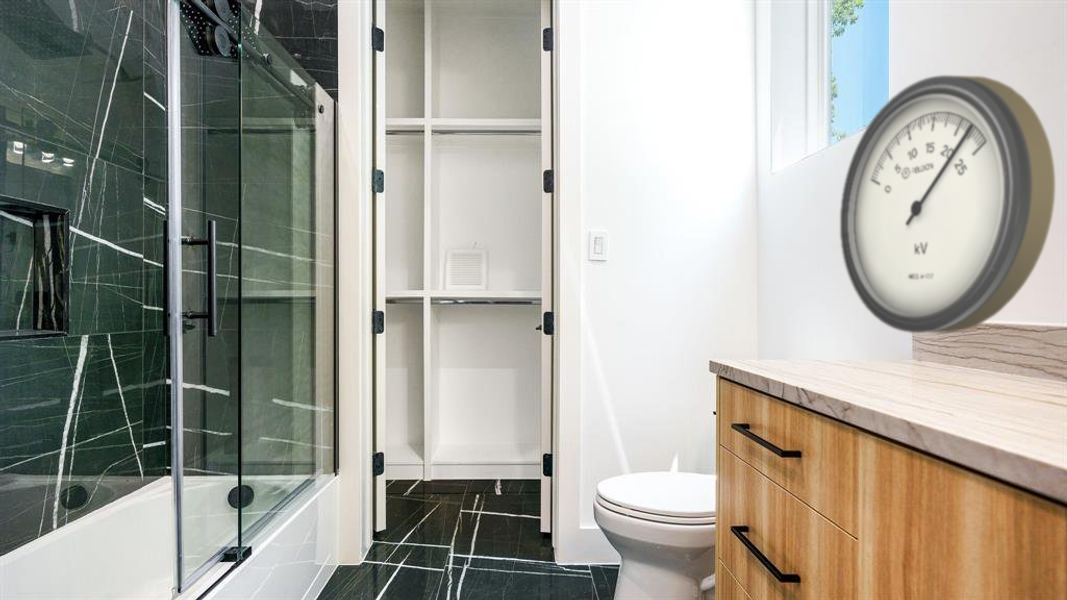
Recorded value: 22.5 kV
